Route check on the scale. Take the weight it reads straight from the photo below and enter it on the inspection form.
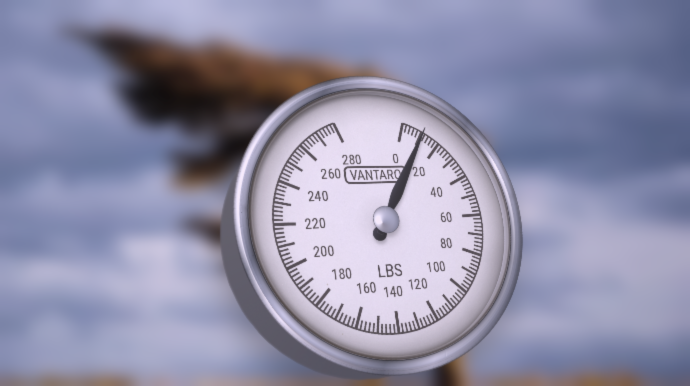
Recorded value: 10 lb
